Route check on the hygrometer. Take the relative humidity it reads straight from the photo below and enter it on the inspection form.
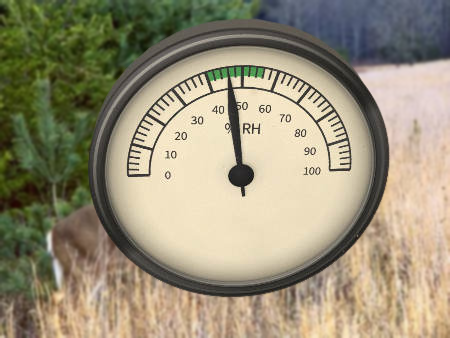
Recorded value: 46 %
